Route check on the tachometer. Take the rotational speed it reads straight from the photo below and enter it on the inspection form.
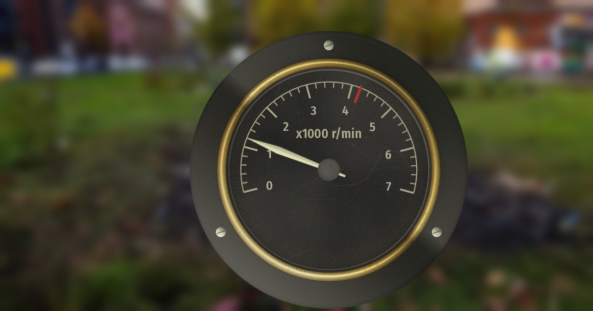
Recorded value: 1200 rpm
